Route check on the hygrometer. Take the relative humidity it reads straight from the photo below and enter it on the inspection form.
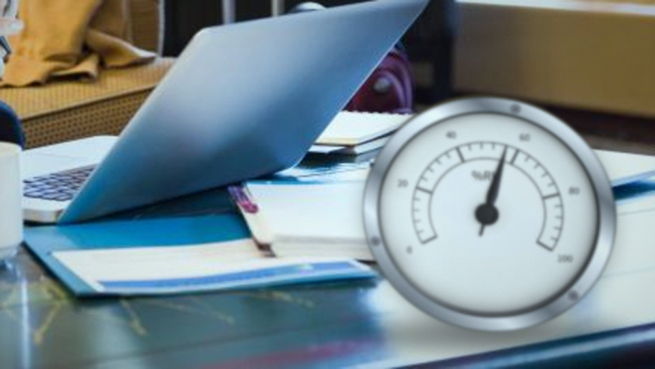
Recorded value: 56 %
